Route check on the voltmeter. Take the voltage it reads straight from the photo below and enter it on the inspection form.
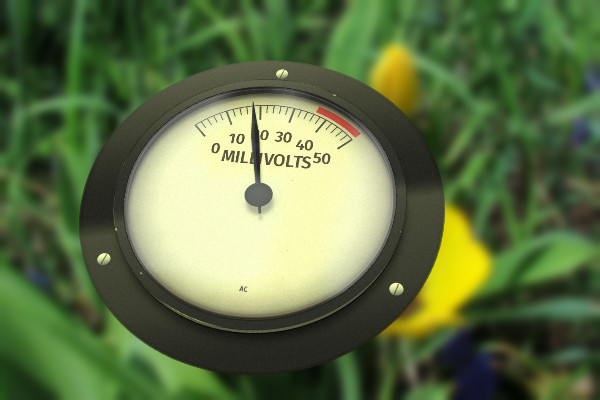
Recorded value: 18 mV
